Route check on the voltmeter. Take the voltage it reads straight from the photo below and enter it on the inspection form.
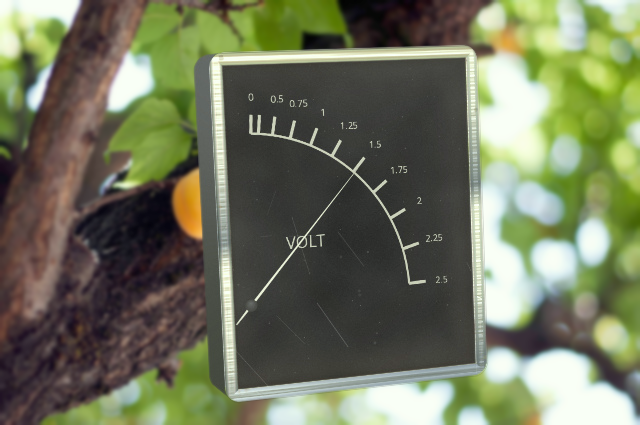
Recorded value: 1.5 V
